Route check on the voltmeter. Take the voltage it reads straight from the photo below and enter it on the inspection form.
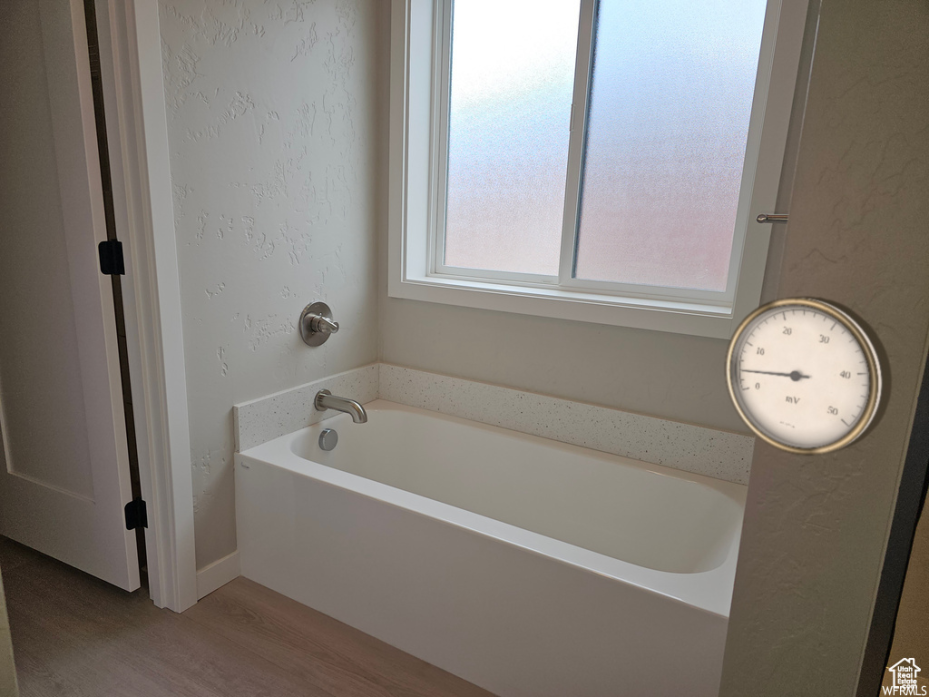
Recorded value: 4 mV
